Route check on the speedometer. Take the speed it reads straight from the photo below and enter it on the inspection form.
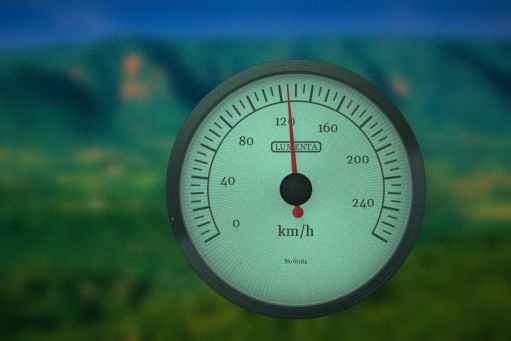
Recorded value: 125 km/h
